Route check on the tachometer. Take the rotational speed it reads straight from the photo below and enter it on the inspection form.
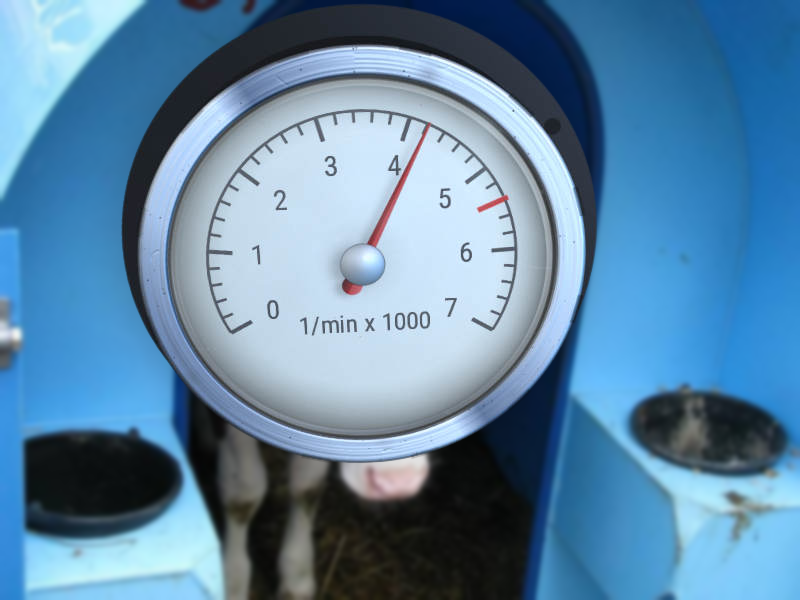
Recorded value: 4200 rpm
